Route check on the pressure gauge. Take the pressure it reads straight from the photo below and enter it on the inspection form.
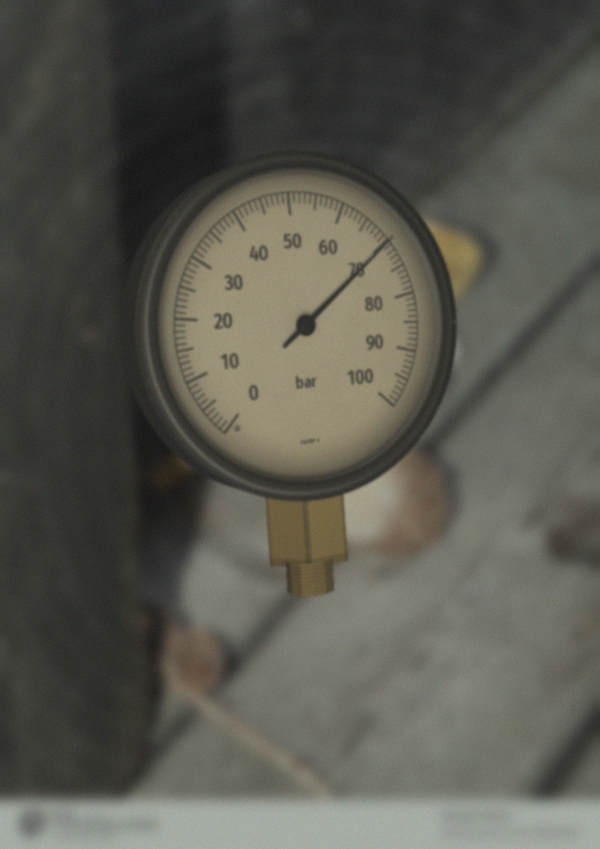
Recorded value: 70 bar
